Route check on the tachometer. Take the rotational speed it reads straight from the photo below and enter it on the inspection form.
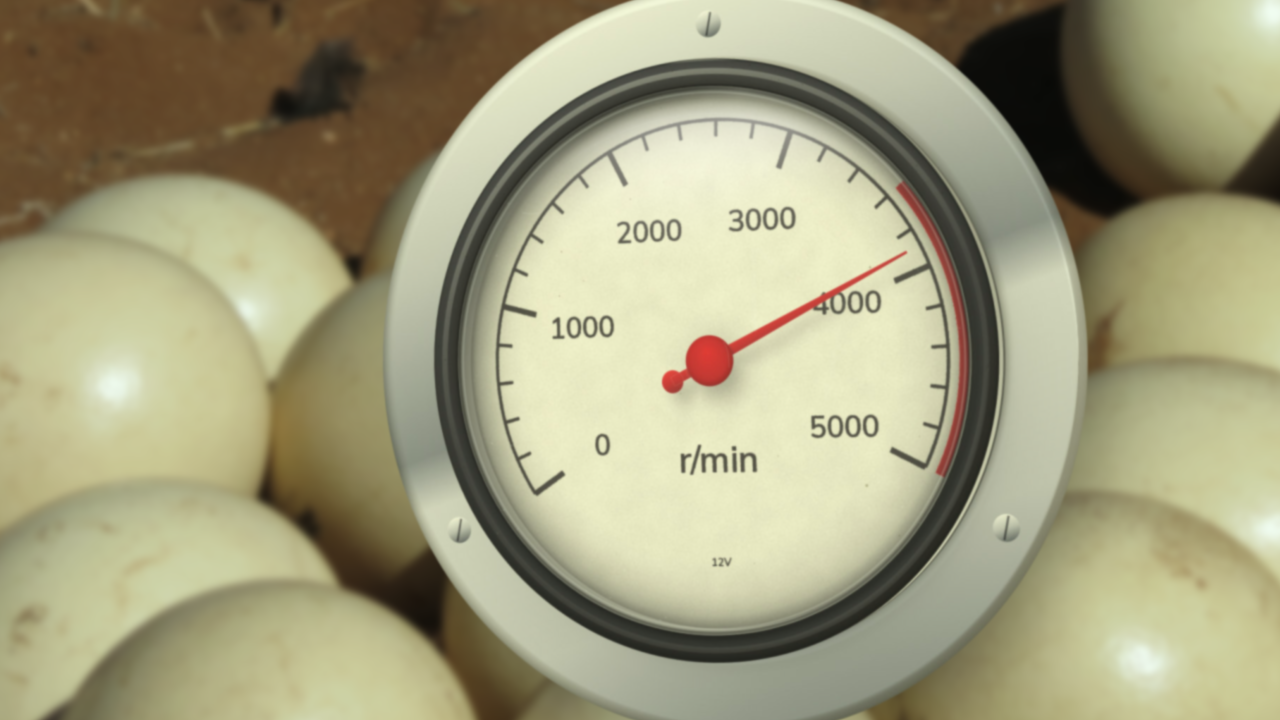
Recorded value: 3900 rpm
